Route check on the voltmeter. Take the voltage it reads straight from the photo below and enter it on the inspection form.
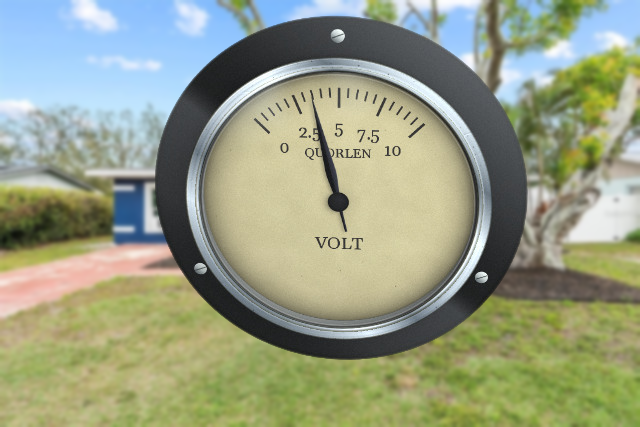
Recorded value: 3.5 V
